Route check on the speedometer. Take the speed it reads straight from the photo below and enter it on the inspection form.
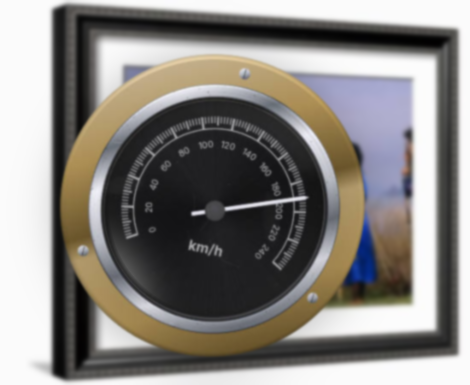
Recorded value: 190 km/h
